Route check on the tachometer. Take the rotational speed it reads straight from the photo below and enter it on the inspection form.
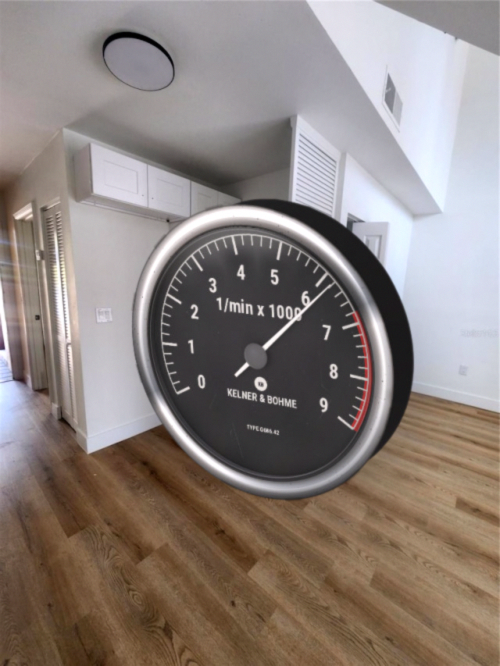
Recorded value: 6200 rpm
